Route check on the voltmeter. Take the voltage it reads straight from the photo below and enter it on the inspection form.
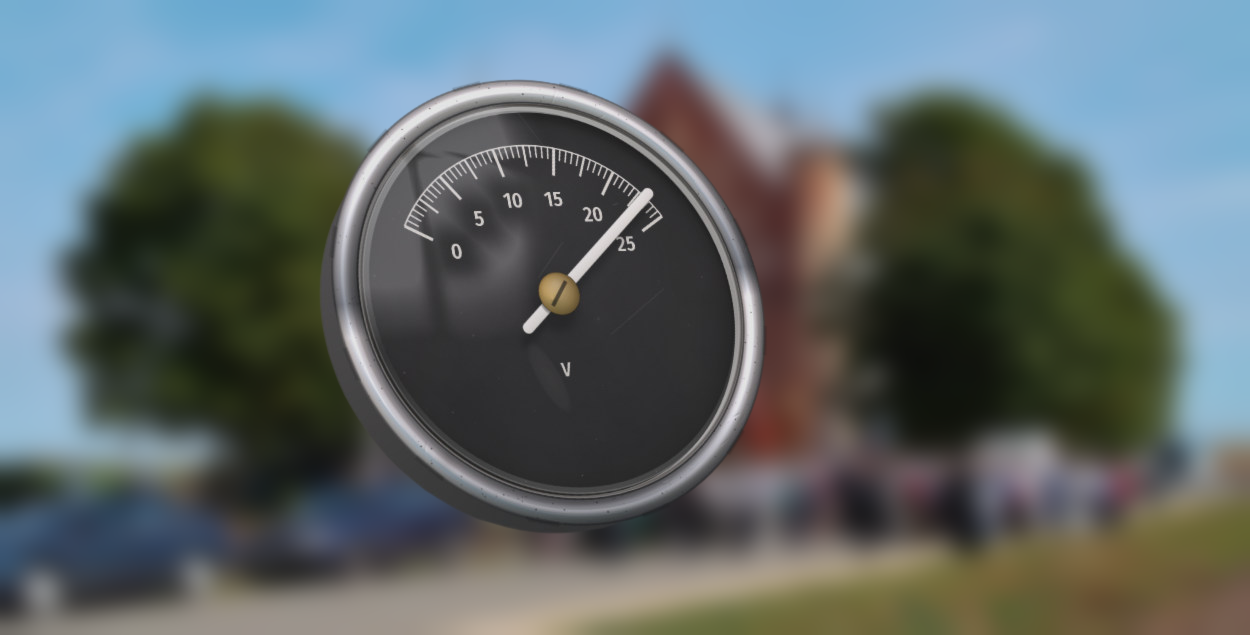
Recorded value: 23 V
